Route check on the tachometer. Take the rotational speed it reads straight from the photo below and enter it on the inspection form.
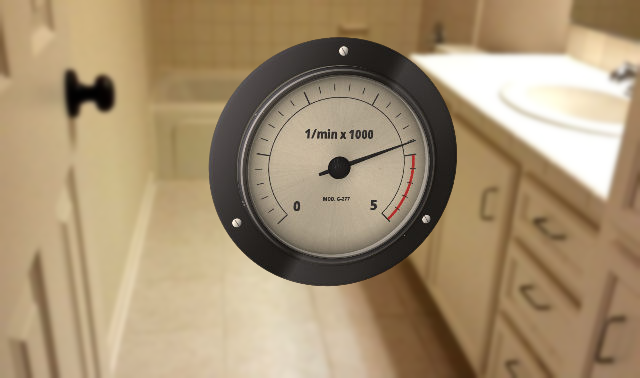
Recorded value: 3800 rpm
